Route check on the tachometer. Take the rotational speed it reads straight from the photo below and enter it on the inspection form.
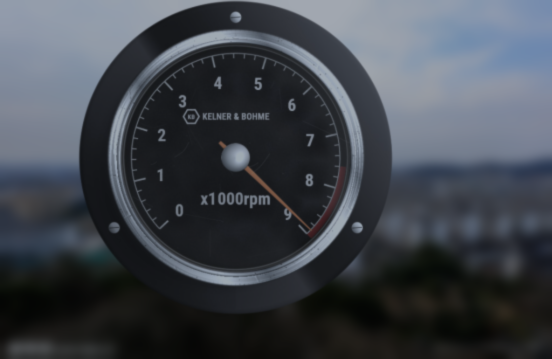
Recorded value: 8900 rpm
